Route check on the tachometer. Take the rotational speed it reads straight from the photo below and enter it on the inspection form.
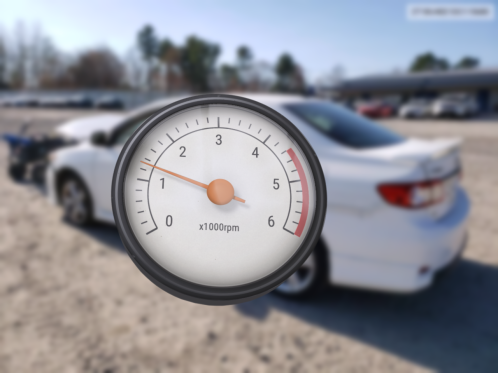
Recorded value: 1300 rpm
